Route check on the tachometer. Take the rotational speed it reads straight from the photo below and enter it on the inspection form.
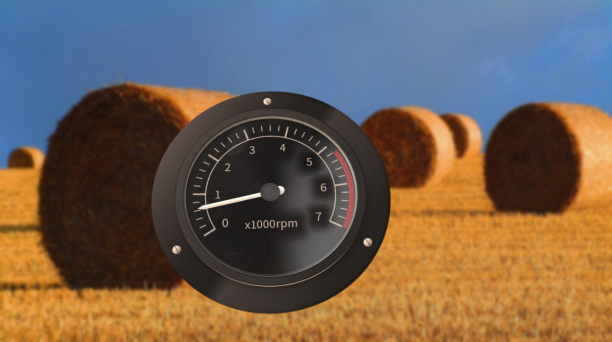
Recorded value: 600 rpm
